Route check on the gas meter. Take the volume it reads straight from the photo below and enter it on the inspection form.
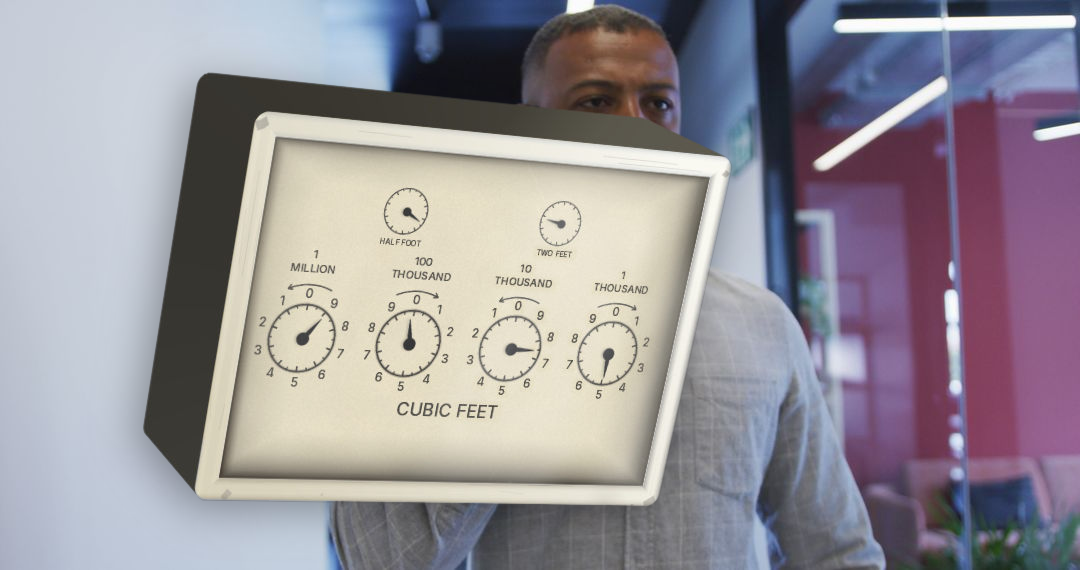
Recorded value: 897500 ft³
